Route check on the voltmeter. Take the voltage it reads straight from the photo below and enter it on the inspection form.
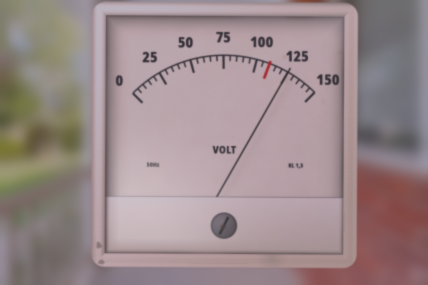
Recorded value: 125 V
